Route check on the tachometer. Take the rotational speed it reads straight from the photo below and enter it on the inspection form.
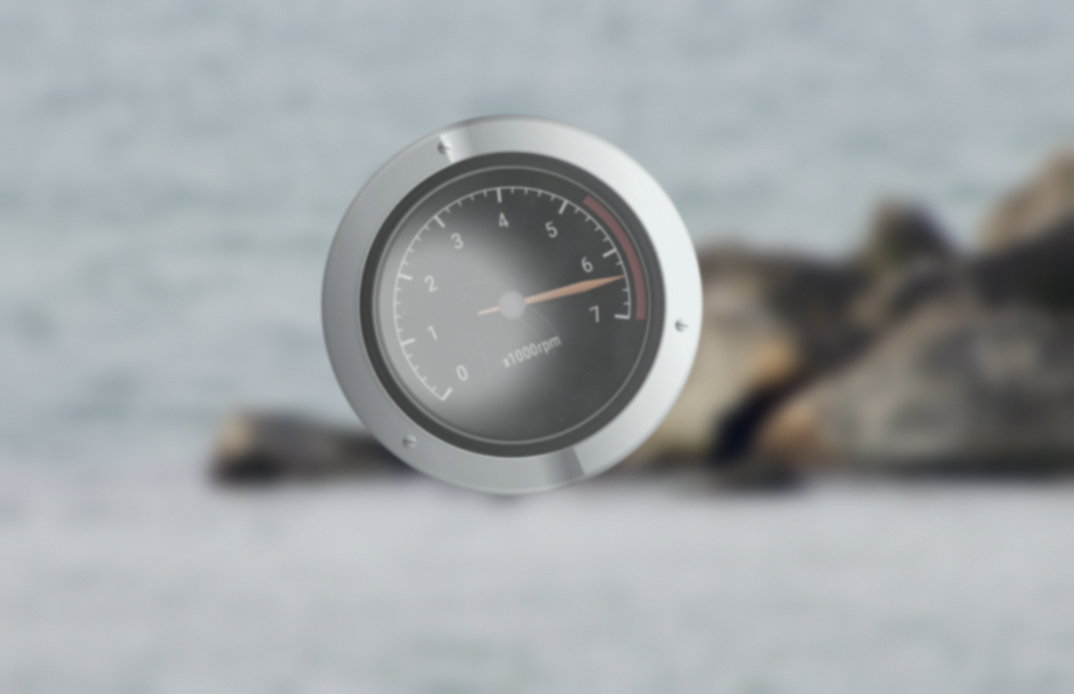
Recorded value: 6400 rpm
